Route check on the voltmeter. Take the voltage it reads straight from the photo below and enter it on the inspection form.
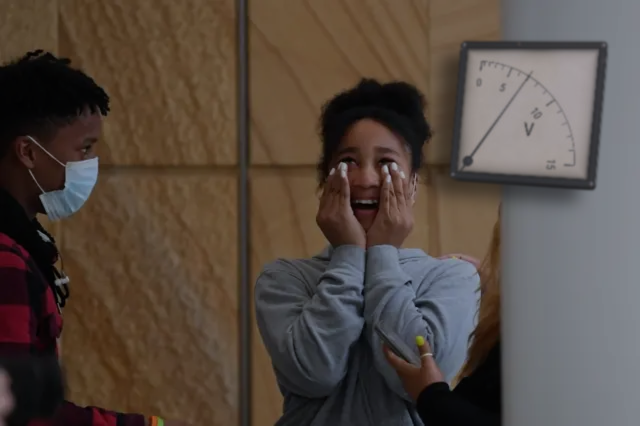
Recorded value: 7 V
